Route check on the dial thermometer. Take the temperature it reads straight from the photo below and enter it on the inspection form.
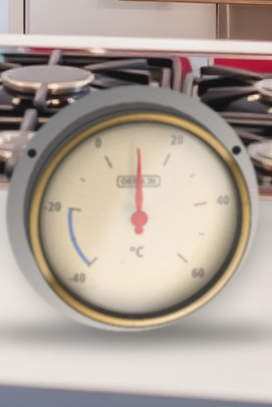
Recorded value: 10 °C
